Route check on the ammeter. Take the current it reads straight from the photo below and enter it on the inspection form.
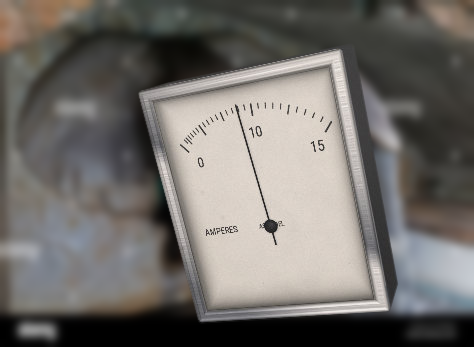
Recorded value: 9 A
